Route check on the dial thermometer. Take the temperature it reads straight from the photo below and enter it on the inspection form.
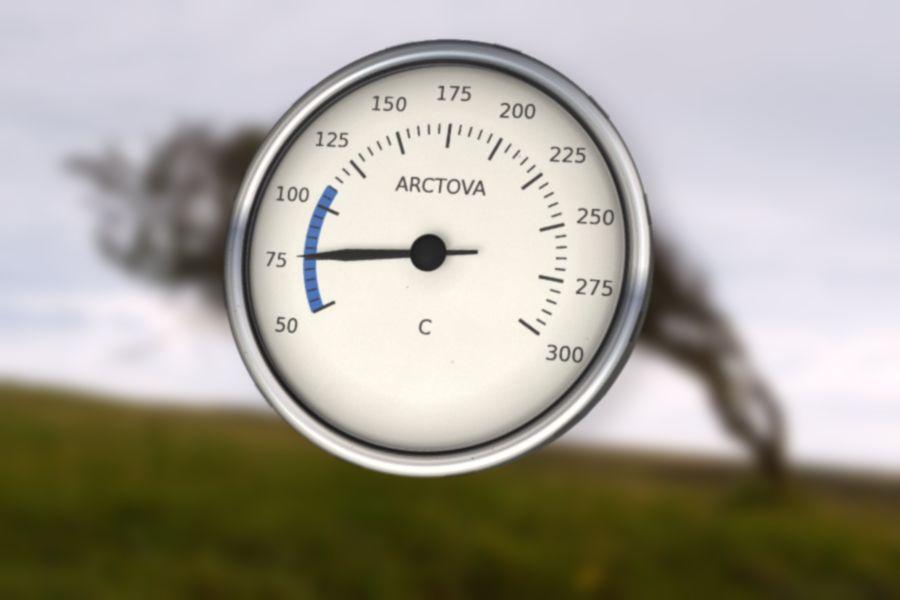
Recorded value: 75 °C
